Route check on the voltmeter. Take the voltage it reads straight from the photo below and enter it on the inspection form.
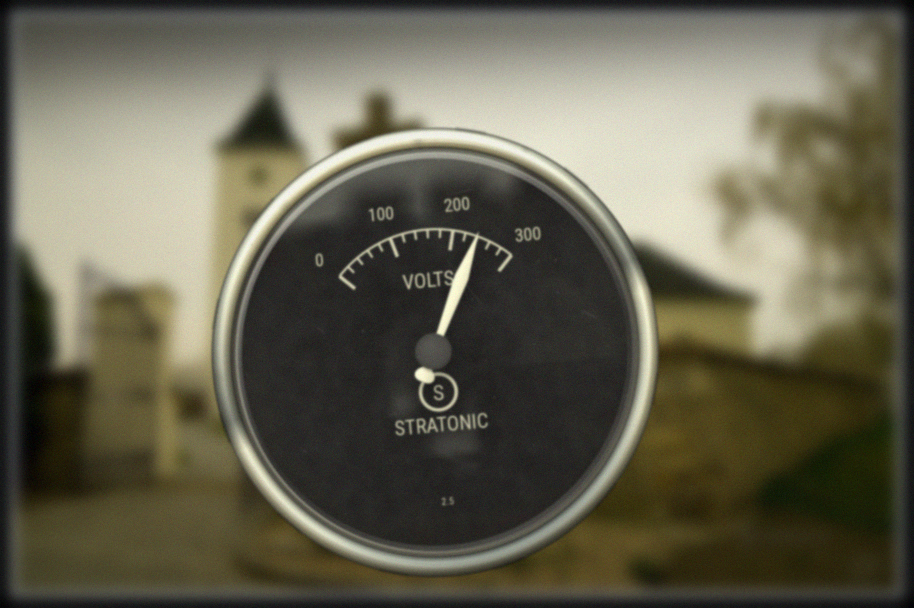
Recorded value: 240 V
